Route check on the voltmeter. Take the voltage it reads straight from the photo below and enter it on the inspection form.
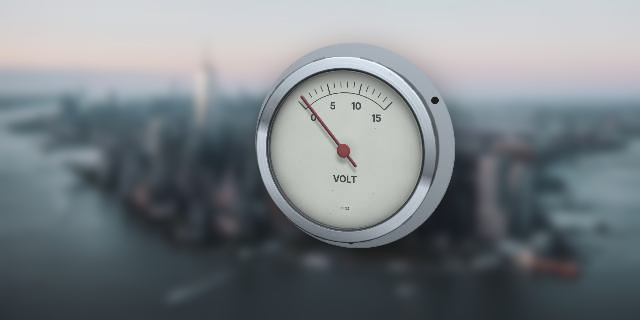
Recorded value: 1 V
